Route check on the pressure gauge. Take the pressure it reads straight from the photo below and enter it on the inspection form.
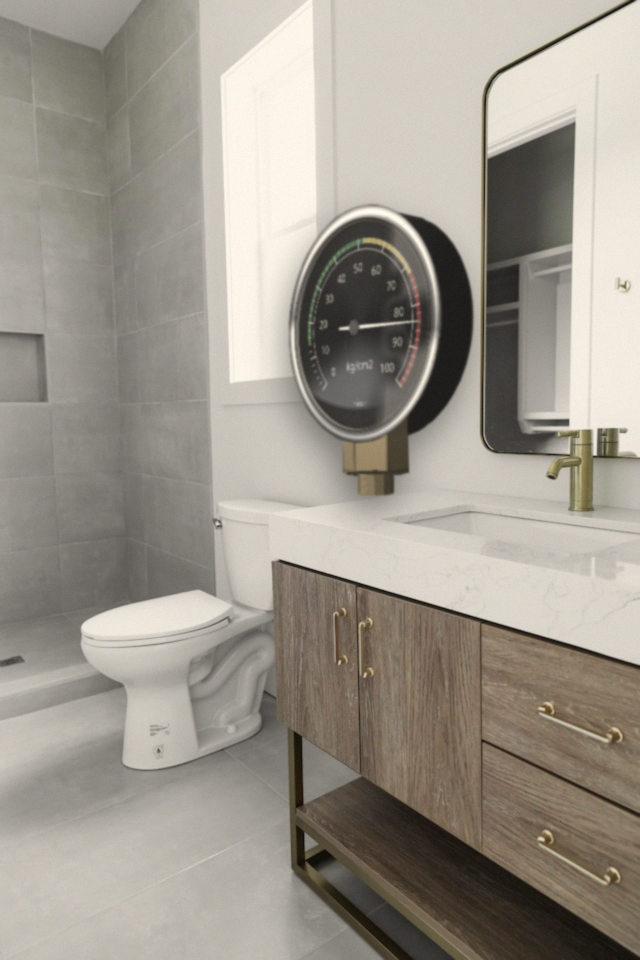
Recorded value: 84 kg/cm²
